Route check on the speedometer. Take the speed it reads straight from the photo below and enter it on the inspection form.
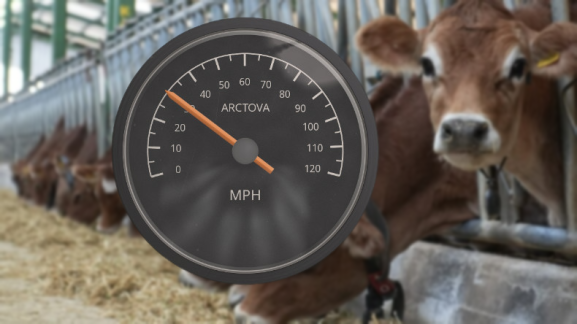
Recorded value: 30 mph
